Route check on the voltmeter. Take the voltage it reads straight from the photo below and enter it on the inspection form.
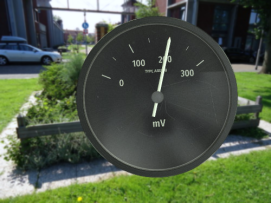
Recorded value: 200 mV
